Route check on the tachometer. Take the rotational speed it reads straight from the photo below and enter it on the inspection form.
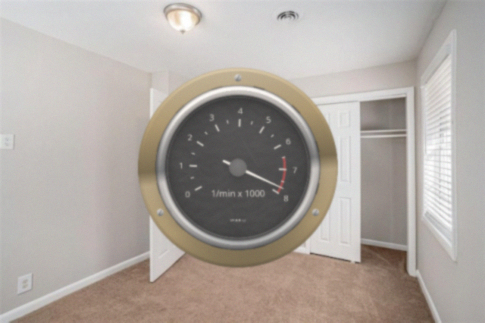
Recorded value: 7750 rpm
